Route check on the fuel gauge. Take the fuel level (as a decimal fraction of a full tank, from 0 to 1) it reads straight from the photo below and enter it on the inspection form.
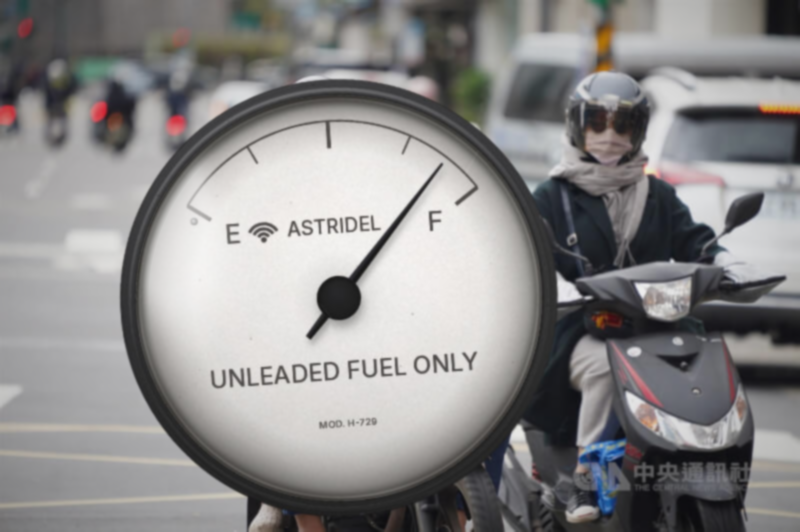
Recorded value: 0.875
